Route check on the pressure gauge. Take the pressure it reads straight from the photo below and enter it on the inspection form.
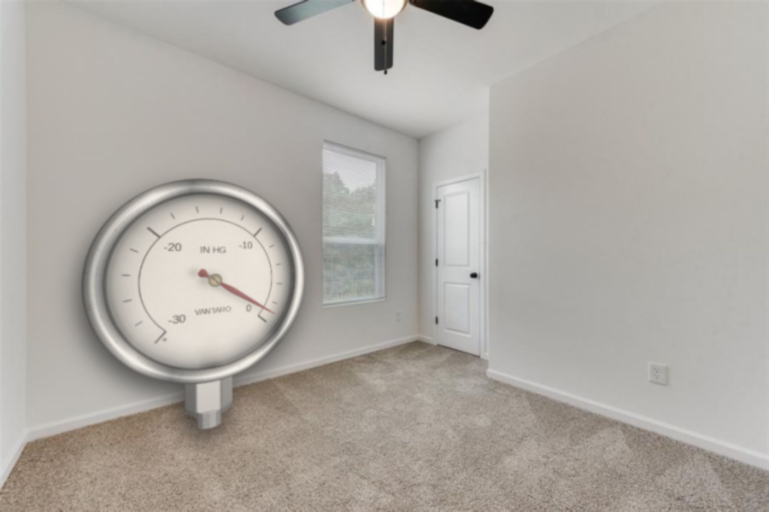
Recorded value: -1 inHg
